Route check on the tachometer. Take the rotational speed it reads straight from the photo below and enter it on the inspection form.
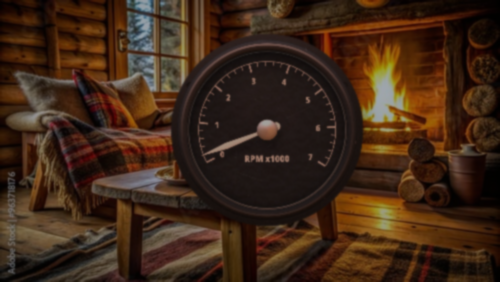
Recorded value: 200 rpm
